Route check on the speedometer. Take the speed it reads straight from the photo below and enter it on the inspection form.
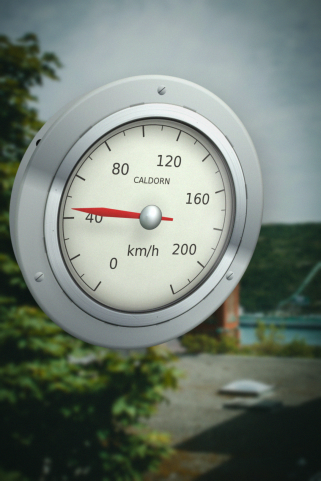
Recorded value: 45 km/h
